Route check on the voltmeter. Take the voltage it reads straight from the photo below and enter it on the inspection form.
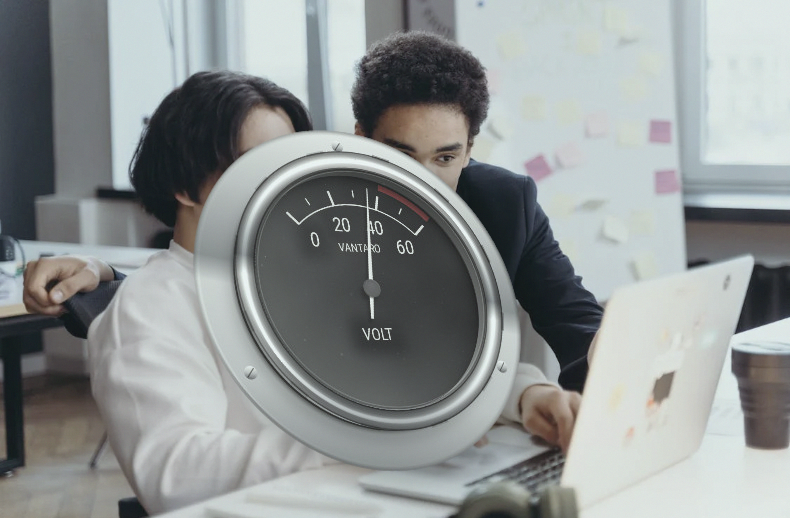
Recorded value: 35 V
